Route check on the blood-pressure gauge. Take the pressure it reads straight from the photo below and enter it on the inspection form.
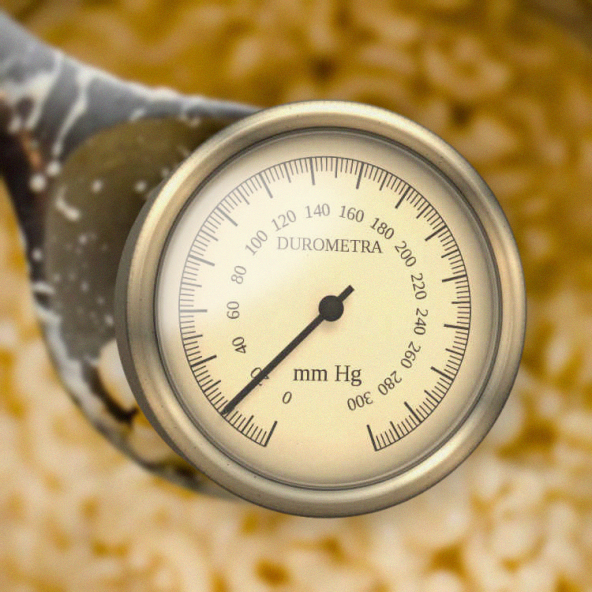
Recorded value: 20 mmHg
